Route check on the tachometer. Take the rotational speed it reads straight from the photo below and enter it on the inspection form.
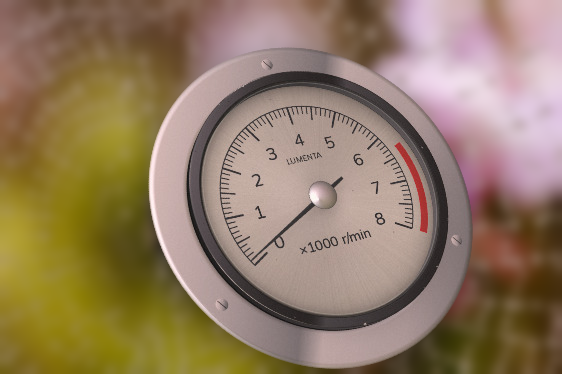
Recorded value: 100 rpm
